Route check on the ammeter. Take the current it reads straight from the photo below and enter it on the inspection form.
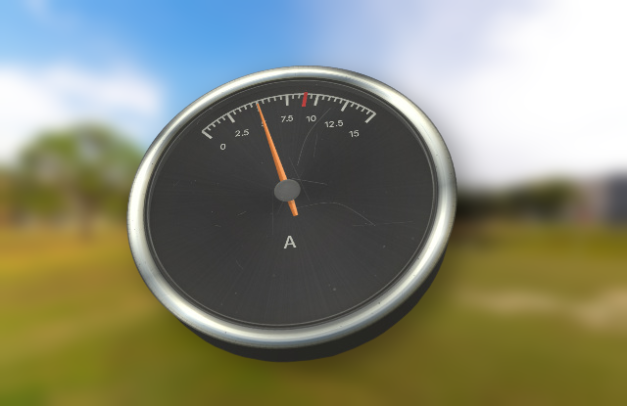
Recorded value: 5 A
